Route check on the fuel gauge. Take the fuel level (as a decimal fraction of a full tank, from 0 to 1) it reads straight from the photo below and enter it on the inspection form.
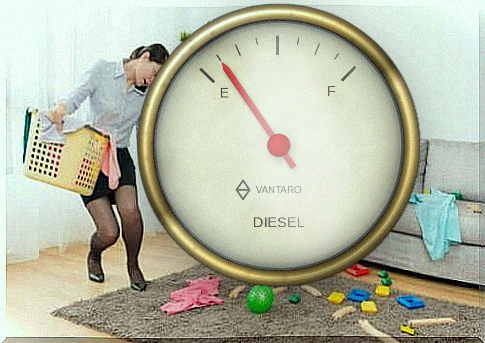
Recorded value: 0.125
